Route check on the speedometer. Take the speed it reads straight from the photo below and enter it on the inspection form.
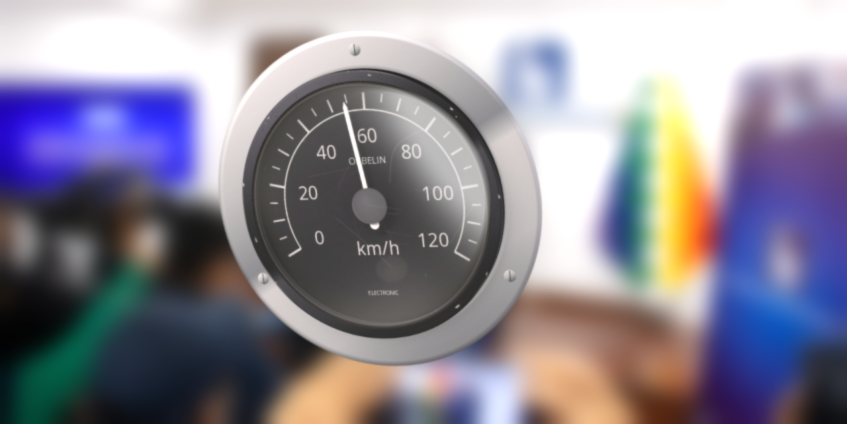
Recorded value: 55 km/h
